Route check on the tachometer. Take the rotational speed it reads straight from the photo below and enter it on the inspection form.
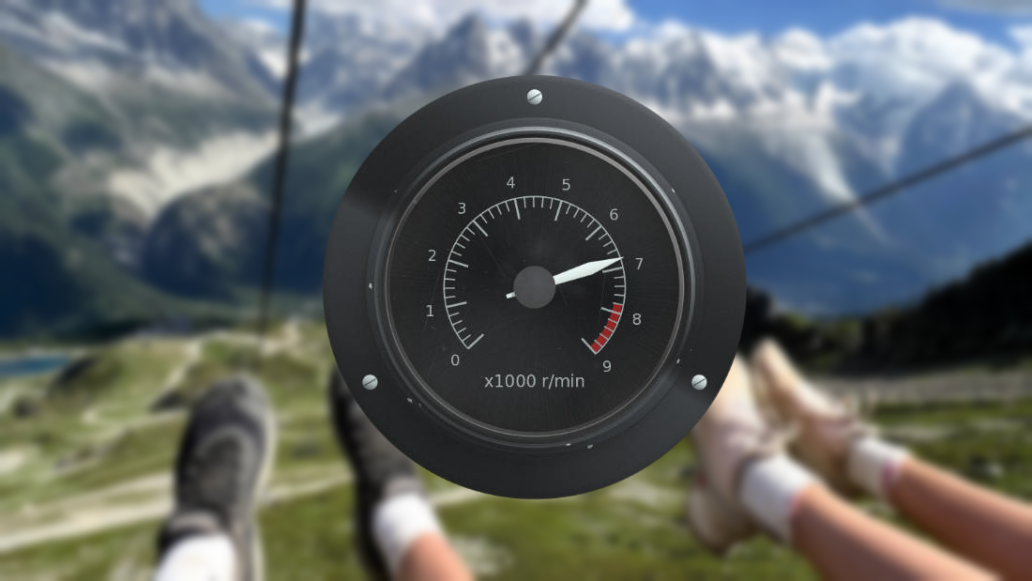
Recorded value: 6800 rpm
